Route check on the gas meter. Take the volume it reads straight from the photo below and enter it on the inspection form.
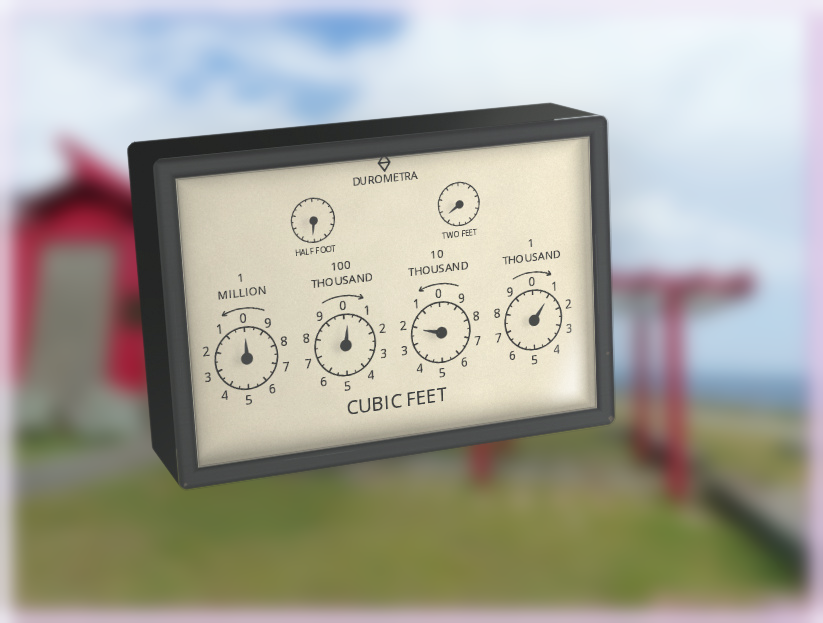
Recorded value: 2100 ft³
